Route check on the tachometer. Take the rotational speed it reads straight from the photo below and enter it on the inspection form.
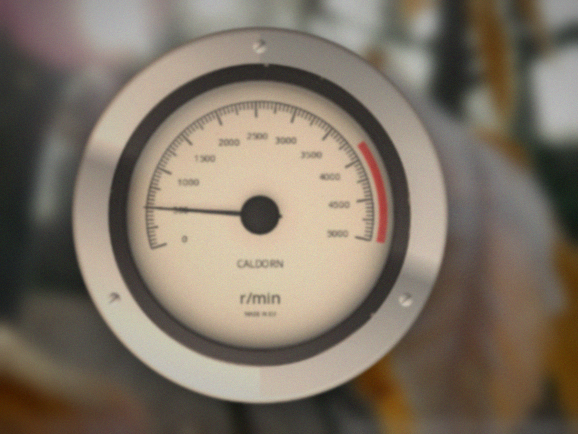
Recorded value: 500 rpm
